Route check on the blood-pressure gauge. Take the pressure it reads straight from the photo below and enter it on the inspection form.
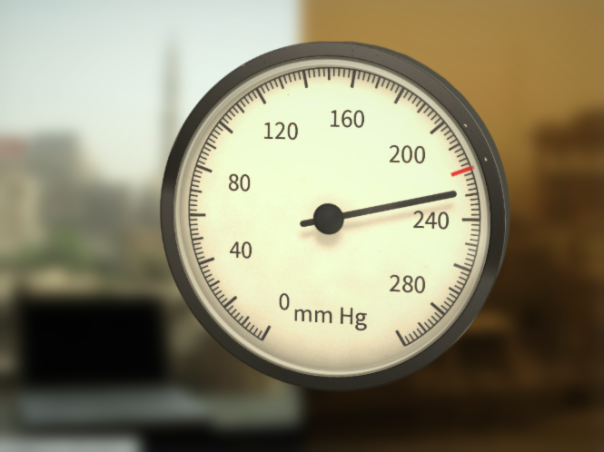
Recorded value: 228 mmHg
